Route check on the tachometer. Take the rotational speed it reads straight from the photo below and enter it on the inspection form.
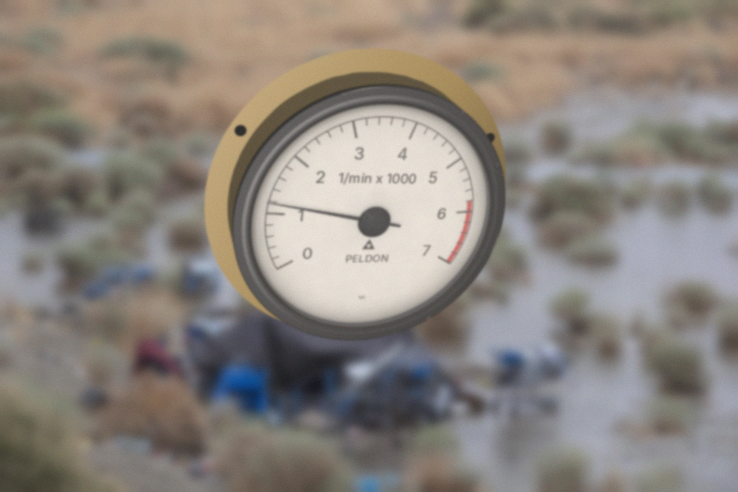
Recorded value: 1200 rpm
